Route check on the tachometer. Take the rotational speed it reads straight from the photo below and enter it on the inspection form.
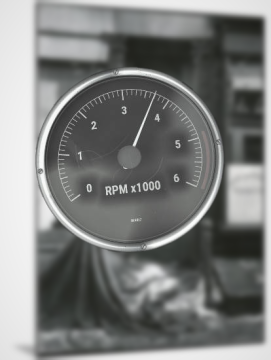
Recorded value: 3700 rpm
